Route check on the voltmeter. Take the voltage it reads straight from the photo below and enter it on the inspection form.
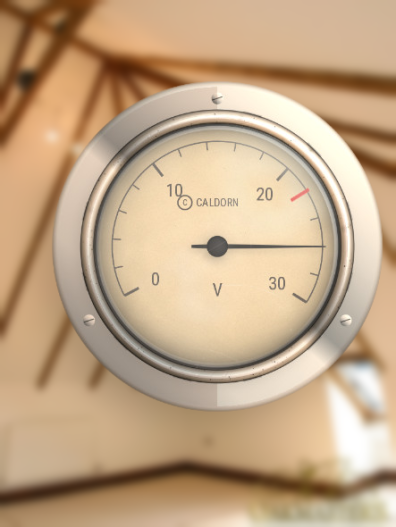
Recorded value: 26 V
